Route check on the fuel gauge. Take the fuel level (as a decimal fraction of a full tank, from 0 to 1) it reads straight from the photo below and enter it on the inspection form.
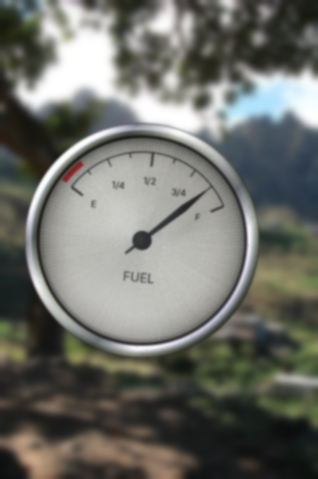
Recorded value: 0.875
